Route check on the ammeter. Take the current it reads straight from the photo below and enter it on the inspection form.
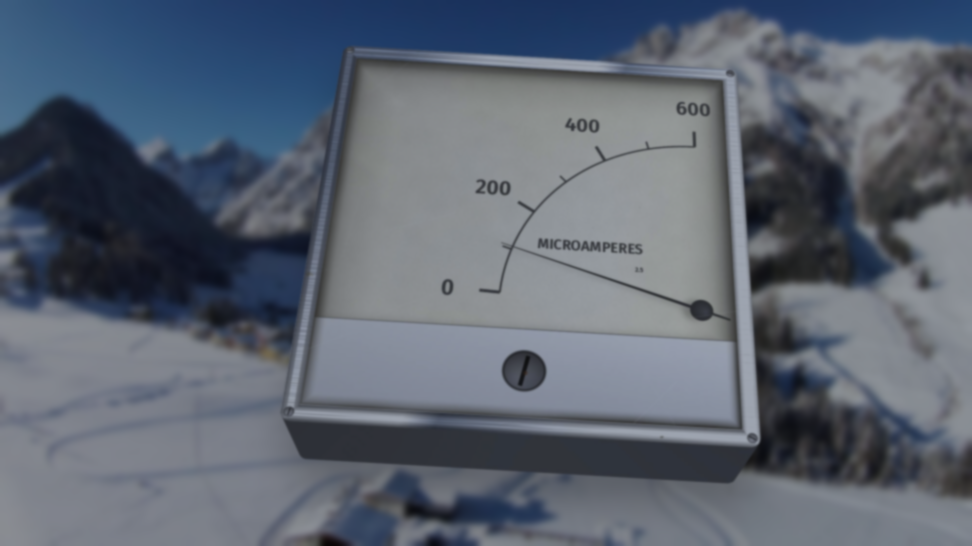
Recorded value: 100 µA
